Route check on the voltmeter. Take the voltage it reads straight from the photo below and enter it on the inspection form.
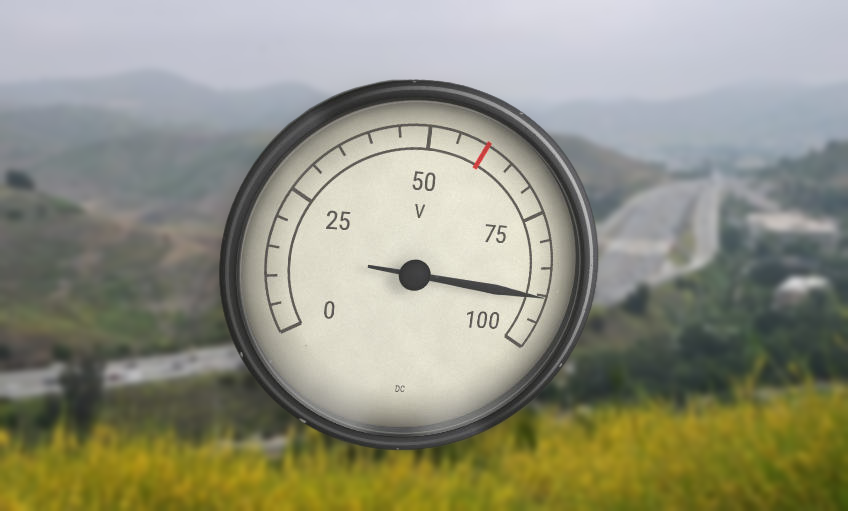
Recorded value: 90 V
